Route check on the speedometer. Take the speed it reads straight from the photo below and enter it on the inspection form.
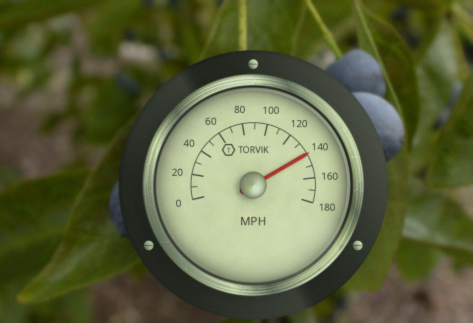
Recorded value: 140 mph
